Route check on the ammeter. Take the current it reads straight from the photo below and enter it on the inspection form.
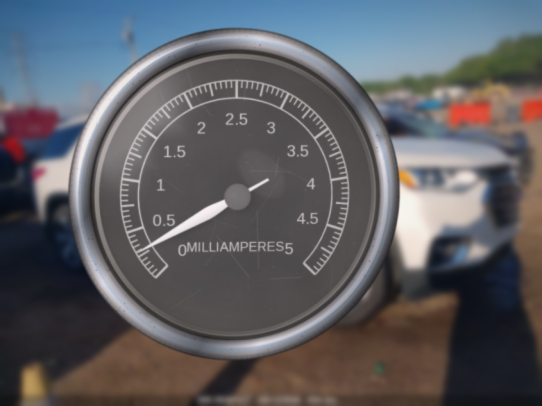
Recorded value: 0.3 mA
